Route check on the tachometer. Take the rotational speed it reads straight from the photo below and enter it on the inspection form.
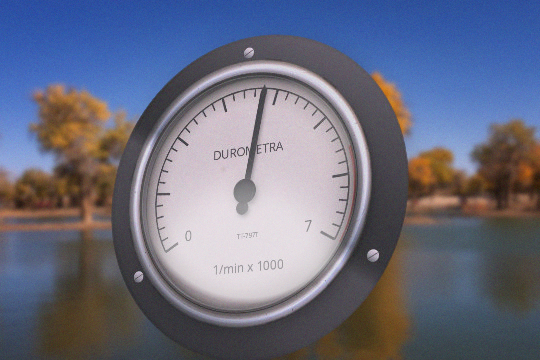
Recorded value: 3800 rpm
